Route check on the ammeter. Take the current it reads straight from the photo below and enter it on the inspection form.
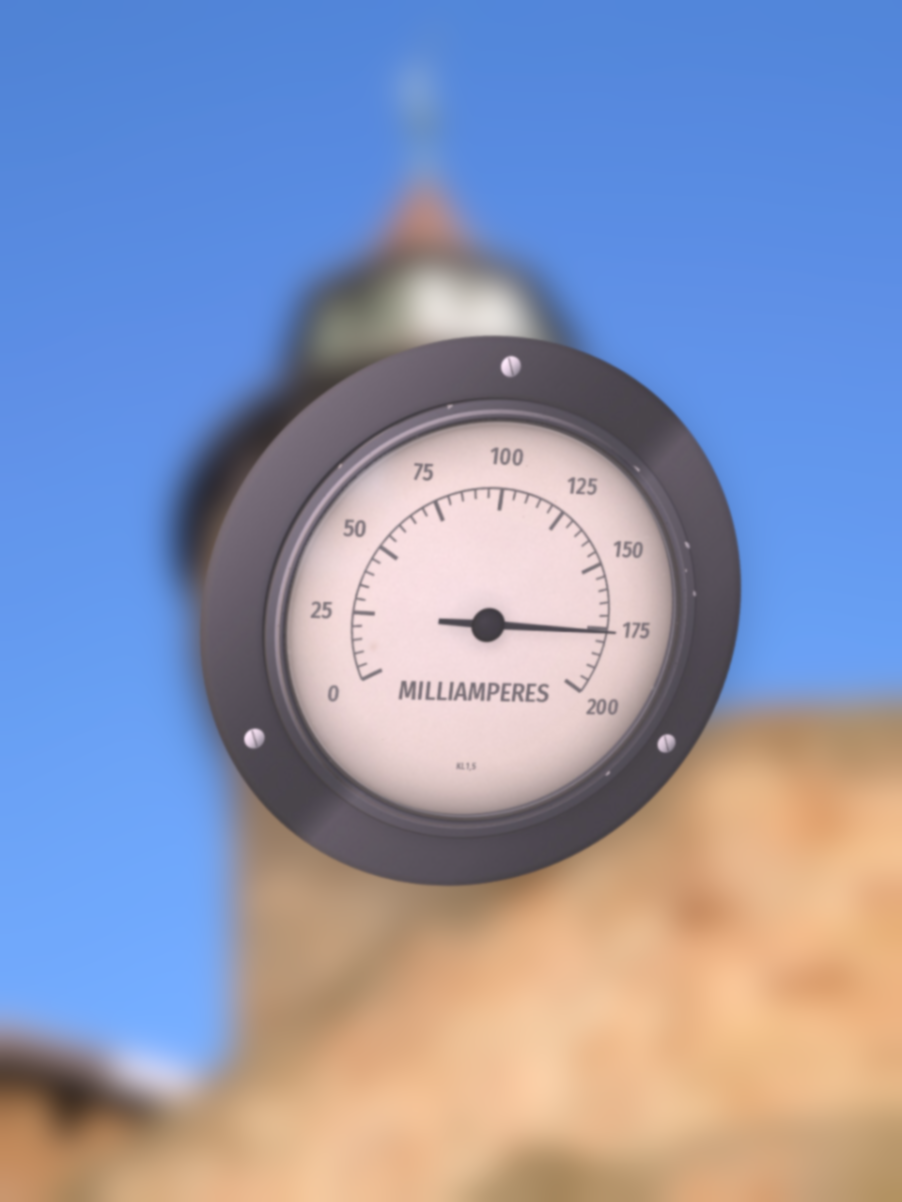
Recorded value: 175 mA
